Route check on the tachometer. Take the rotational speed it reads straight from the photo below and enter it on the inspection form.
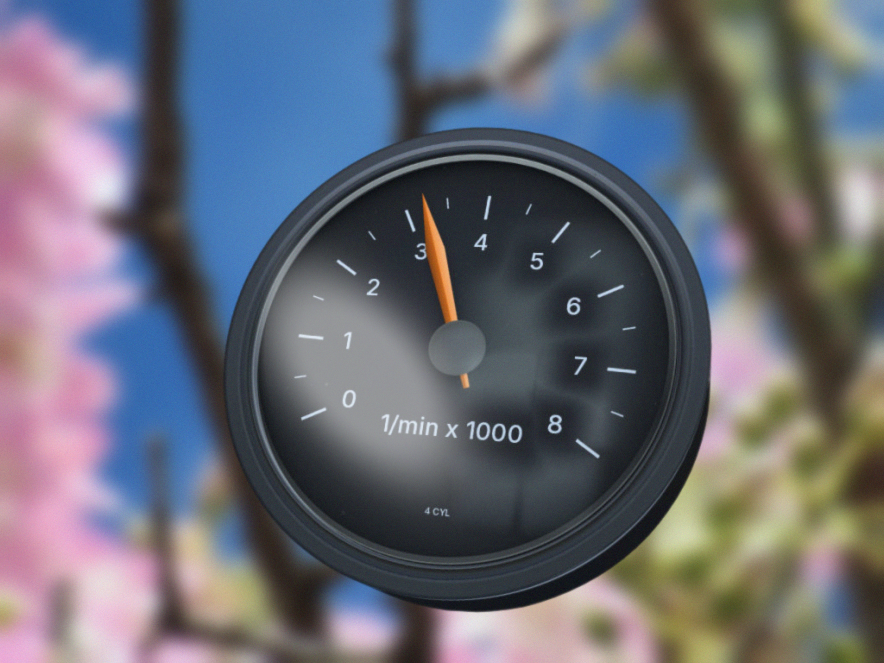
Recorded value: 3250 rpm
